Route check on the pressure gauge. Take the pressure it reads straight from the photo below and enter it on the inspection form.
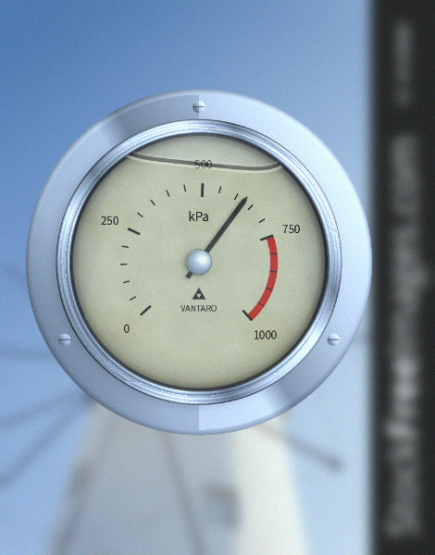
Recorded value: 625 kPa
